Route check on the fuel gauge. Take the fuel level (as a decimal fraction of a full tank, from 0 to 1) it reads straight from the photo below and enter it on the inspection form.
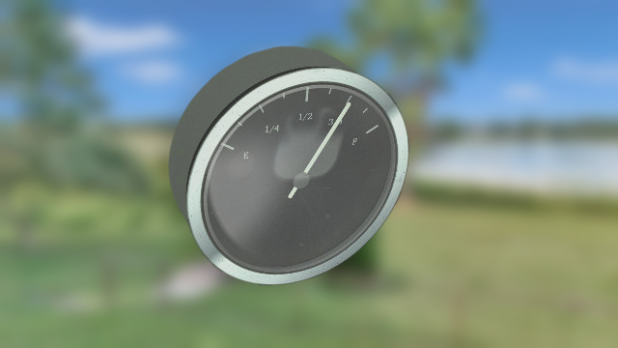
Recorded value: 0.75
